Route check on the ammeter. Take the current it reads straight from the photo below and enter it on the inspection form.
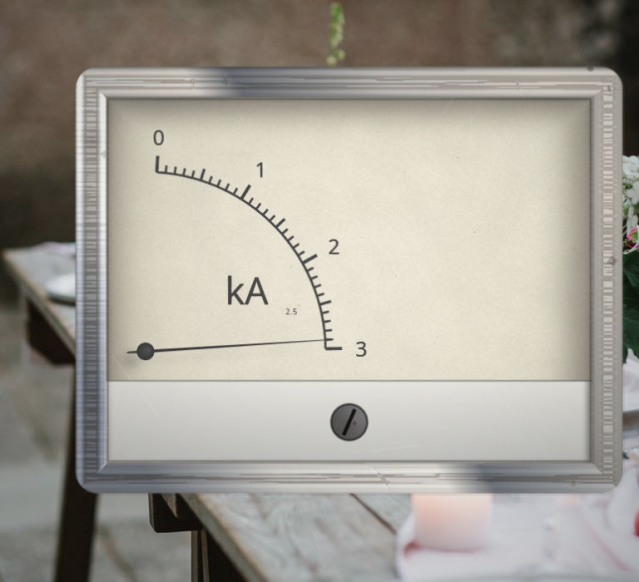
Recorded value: 2.9 kA
